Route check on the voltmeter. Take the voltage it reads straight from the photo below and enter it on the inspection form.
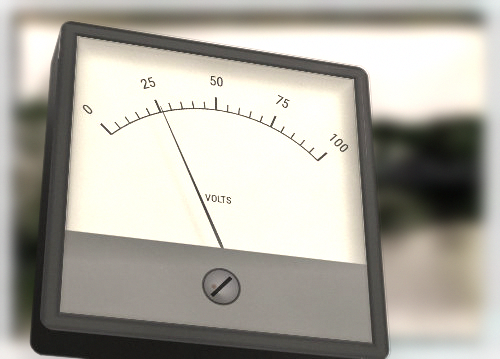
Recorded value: 25 V
